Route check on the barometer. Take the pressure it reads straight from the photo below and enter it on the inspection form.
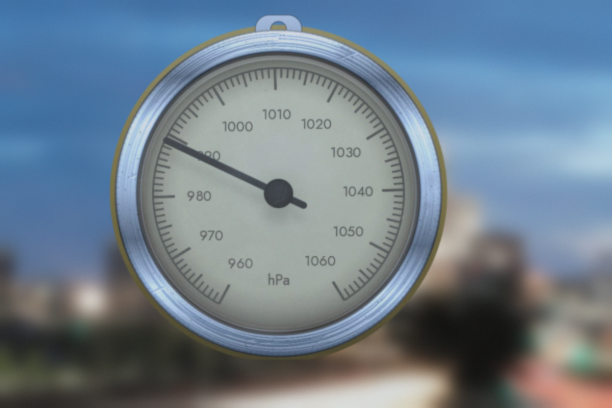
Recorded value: 989 hPa
